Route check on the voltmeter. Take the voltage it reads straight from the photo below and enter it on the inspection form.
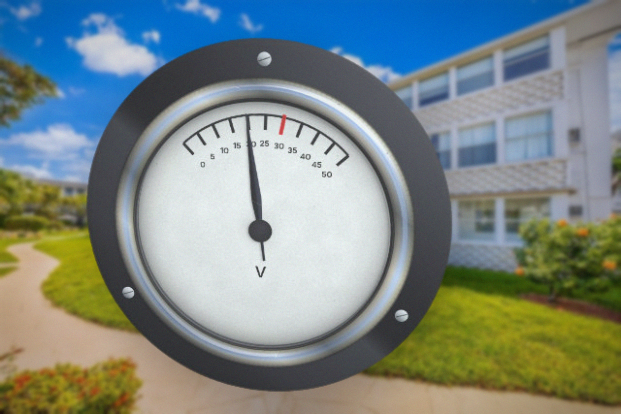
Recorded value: 20 V
